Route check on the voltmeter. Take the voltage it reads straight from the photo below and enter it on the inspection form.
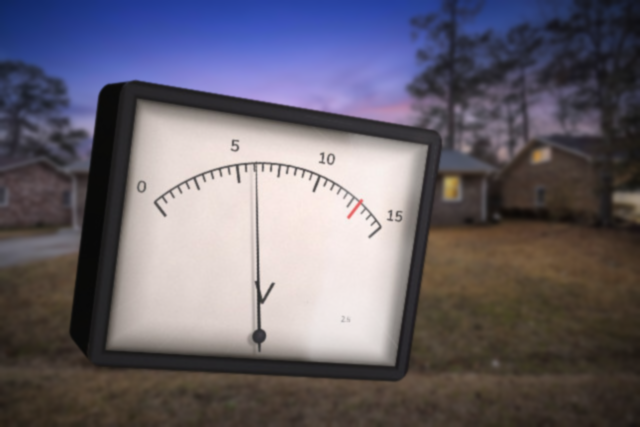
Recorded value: 6 V
